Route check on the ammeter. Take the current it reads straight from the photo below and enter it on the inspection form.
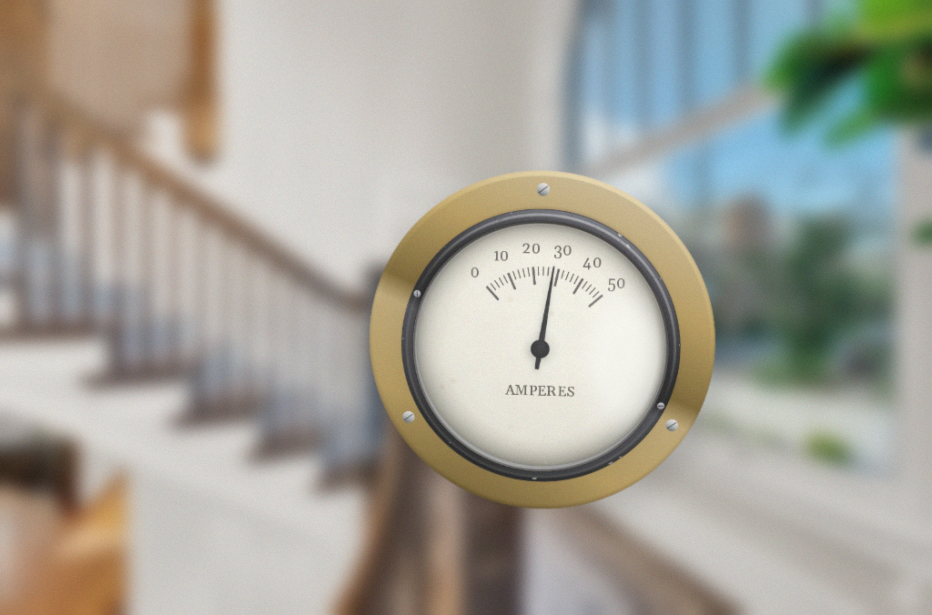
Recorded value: 28 A
